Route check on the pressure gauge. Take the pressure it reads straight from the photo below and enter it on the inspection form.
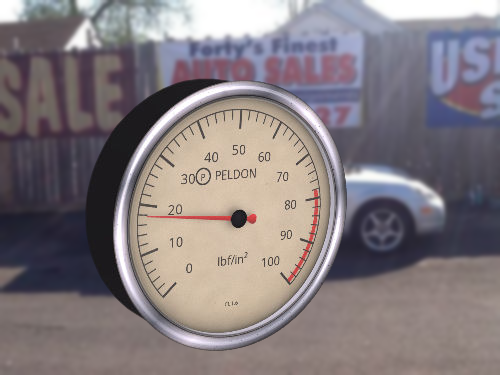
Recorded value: 18 psi
